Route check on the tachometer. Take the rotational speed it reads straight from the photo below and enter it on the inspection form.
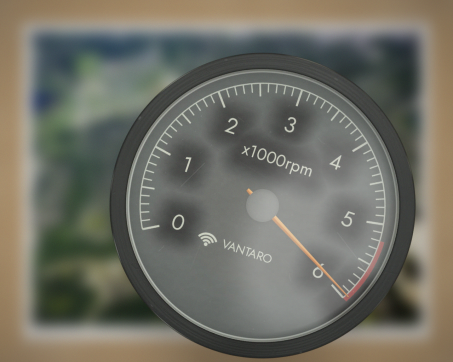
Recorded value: 5950 rpm
